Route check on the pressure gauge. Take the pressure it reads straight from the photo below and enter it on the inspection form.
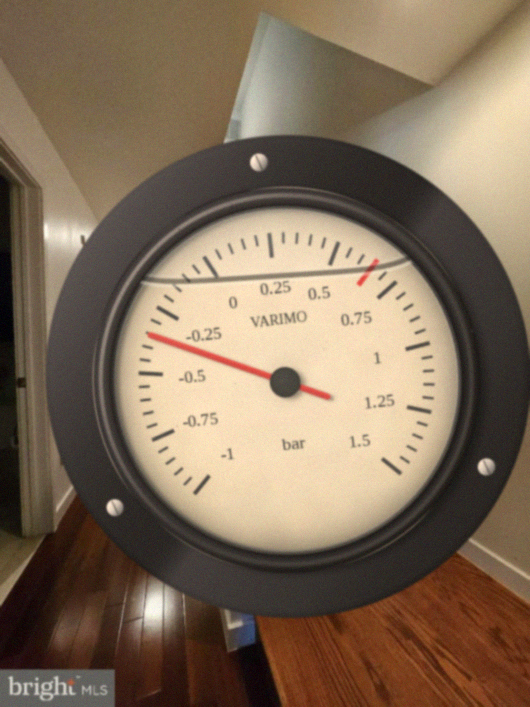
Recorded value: -0.35 bar
